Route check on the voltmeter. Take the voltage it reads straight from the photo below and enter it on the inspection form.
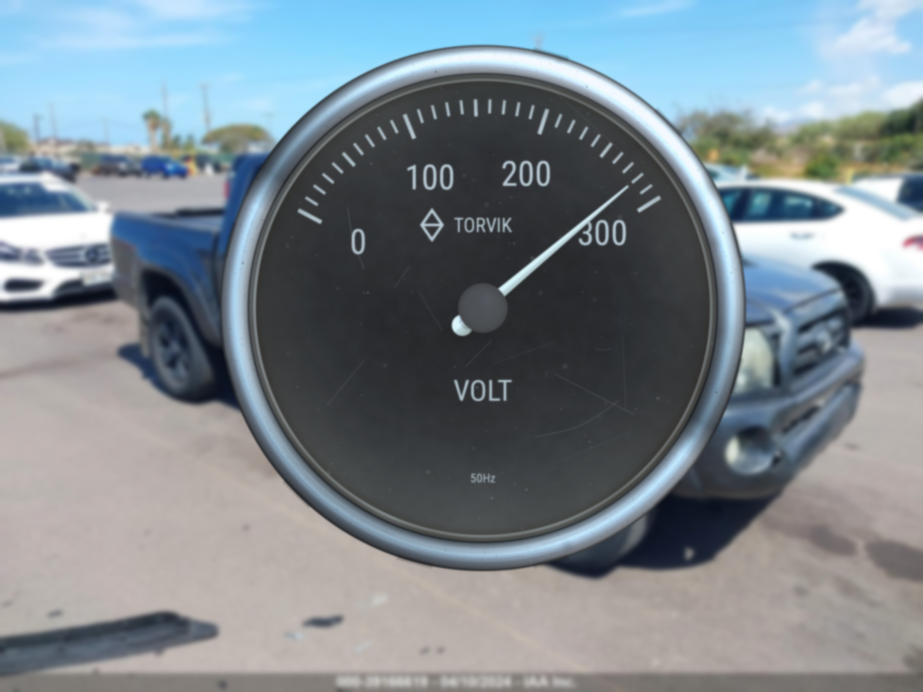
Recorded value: 280 V
